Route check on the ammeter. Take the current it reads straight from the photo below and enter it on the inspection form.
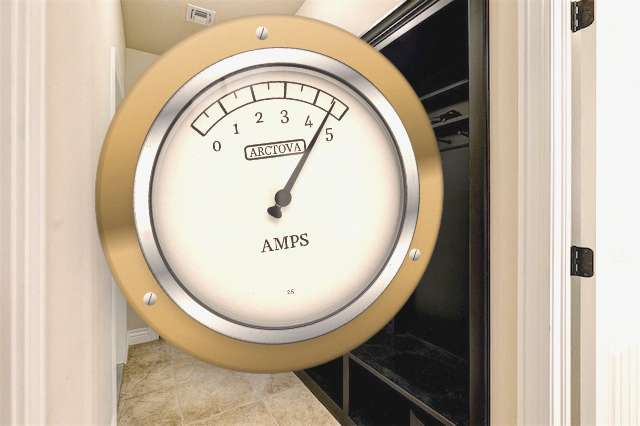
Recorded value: 4.5 A
